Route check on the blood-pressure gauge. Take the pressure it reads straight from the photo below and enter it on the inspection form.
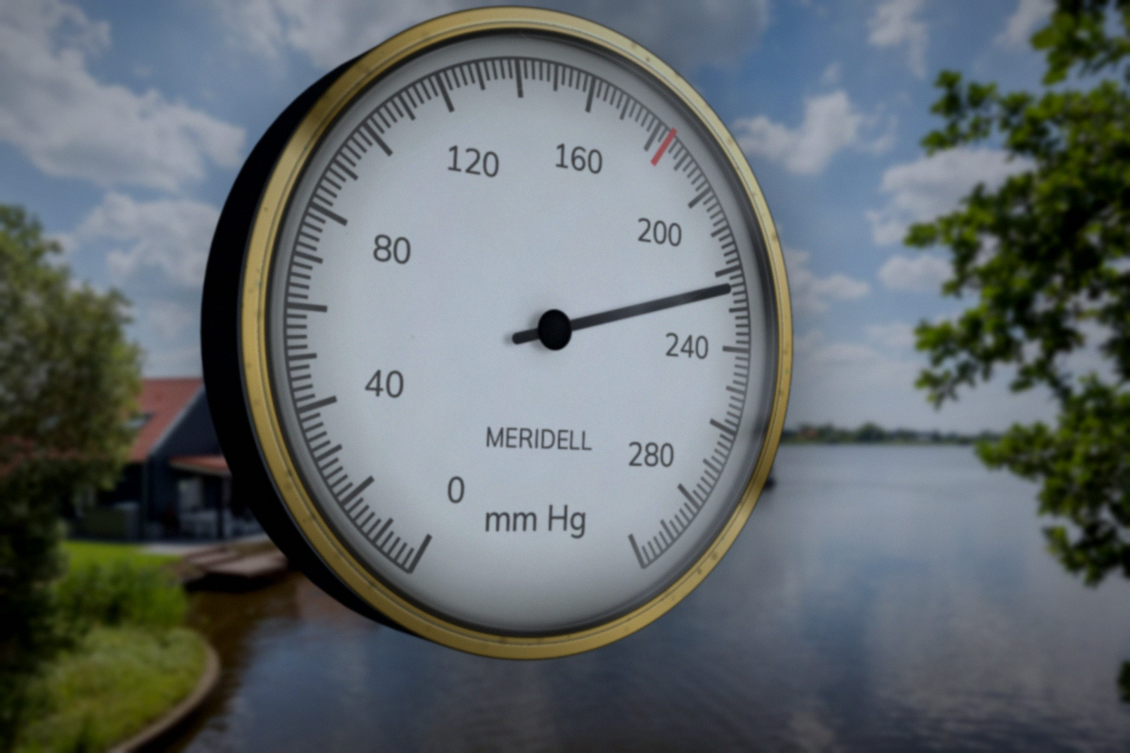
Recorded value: 224 mmHg
